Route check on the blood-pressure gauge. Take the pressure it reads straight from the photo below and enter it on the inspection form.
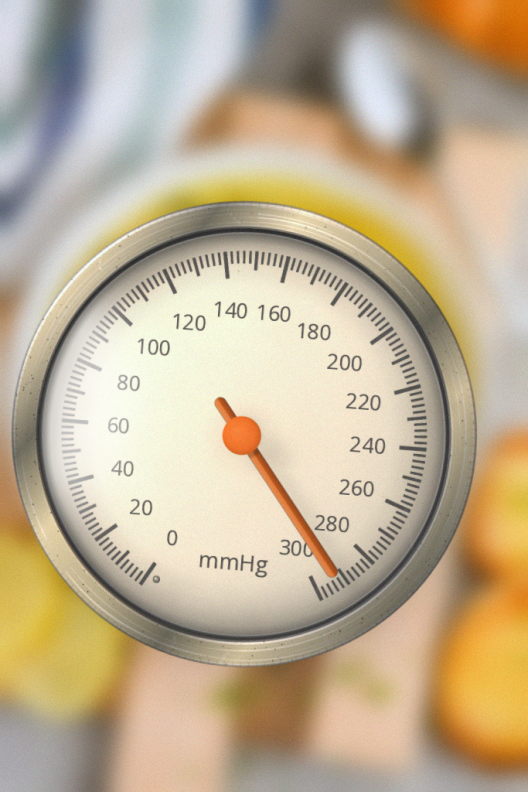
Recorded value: 292 mmHg
